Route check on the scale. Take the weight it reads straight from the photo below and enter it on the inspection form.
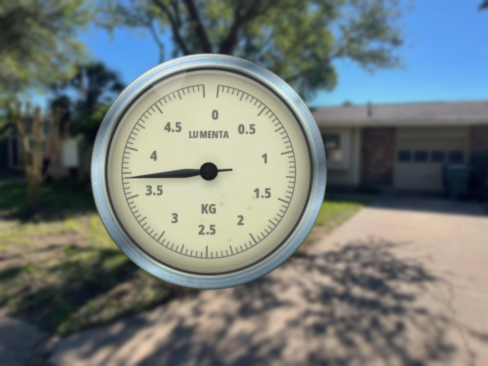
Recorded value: 3.7 kg
